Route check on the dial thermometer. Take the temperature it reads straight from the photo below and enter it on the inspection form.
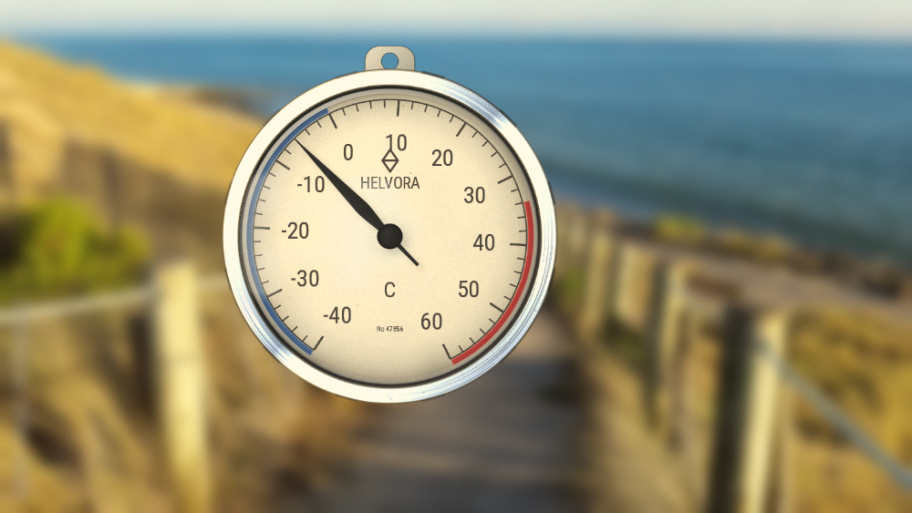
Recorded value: -6 °C
